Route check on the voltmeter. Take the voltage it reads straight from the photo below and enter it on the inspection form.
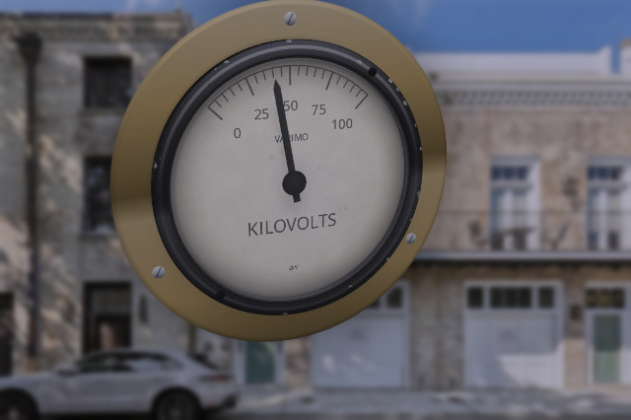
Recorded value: 40 kV
